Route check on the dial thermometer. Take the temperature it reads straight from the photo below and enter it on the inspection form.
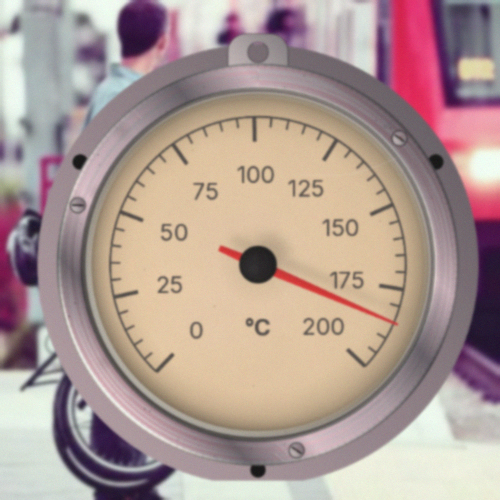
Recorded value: 185 °C
